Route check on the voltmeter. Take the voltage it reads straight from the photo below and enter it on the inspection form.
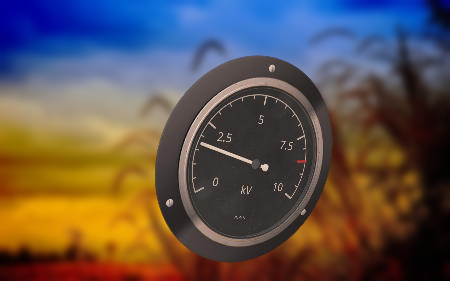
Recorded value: 1.75 kV
